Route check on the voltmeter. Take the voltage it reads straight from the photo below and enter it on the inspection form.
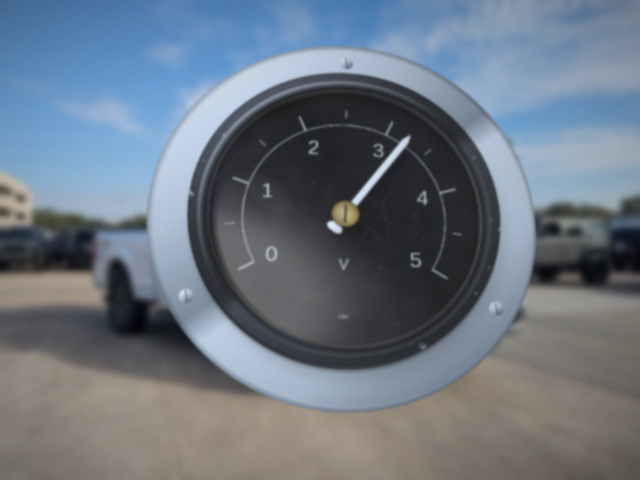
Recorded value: 3.25 V
